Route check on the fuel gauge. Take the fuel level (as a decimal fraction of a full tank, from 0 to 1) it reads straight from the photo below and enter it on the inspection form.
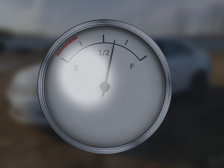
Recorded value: 0.625
